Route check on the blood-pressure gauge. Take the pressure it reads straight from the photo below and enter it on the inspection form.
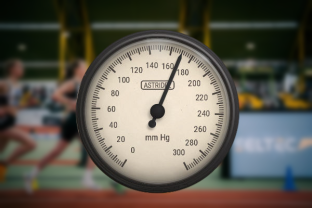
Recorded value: 170 mmHg
